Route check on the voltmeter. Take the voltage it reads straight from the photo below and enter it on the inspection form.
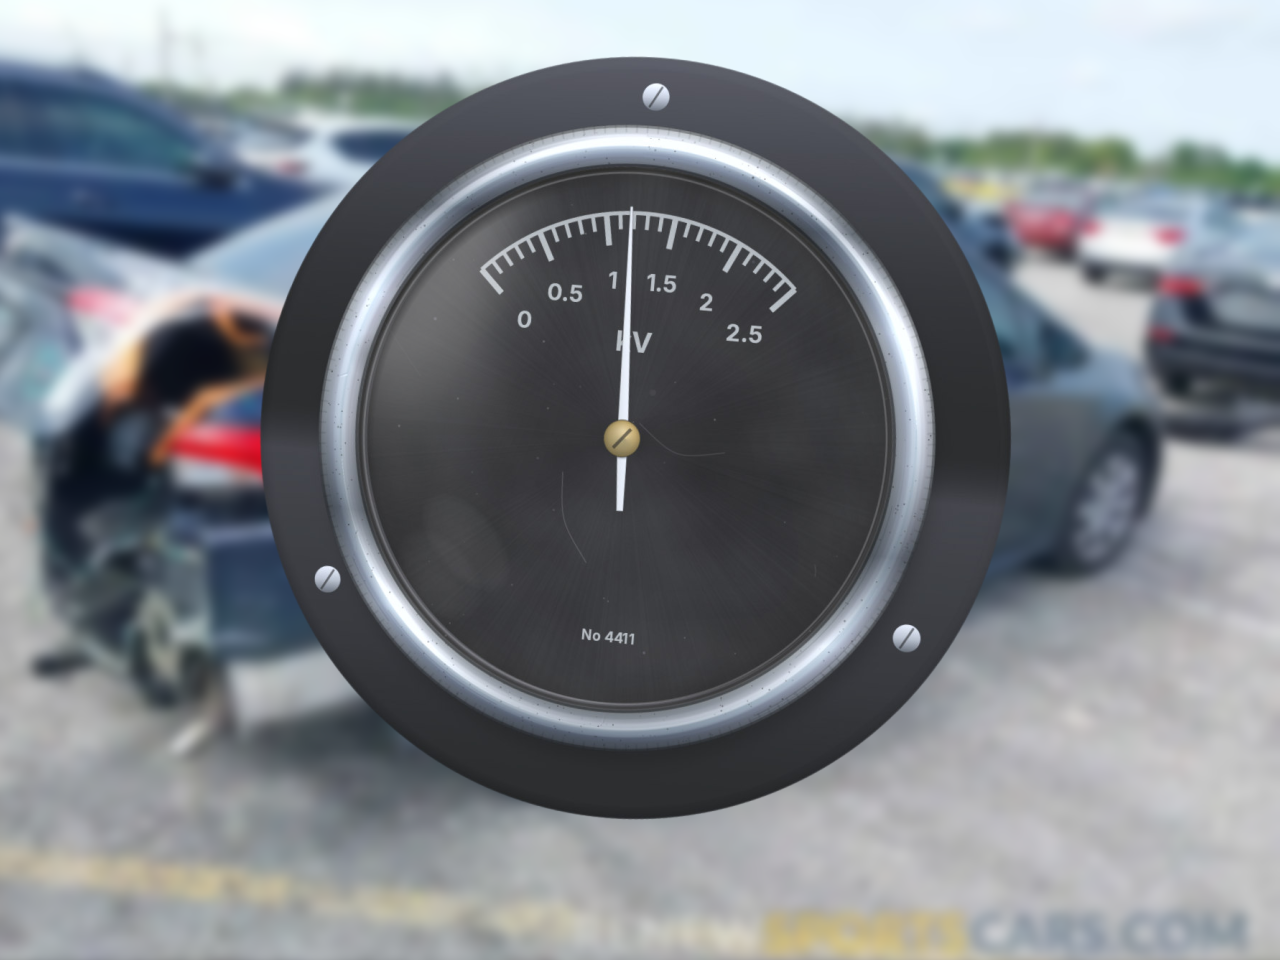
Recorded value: 1.2 kV
